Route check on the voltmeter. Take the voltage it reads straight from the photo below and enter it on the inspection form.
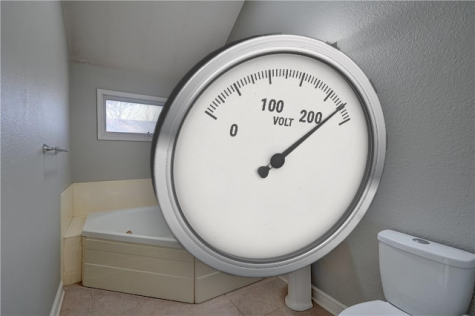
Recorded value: 225 V
